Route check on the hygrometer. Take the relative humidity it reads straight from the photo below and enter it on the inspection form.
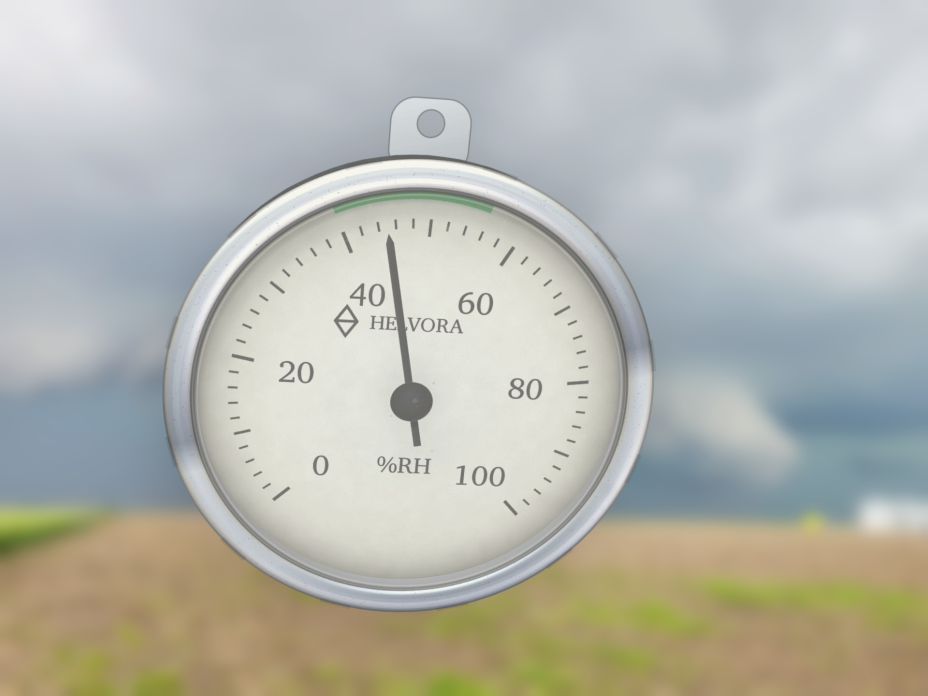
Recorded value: 45 %
